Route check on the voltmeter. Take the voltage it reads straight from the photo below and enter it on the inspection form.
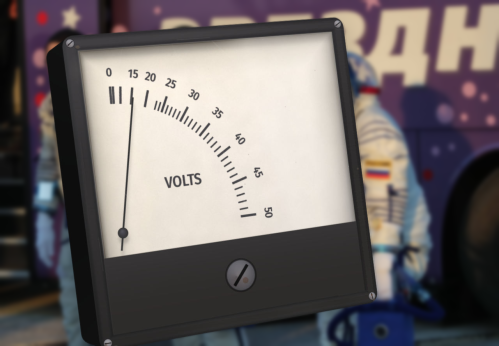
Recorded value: 15 V
